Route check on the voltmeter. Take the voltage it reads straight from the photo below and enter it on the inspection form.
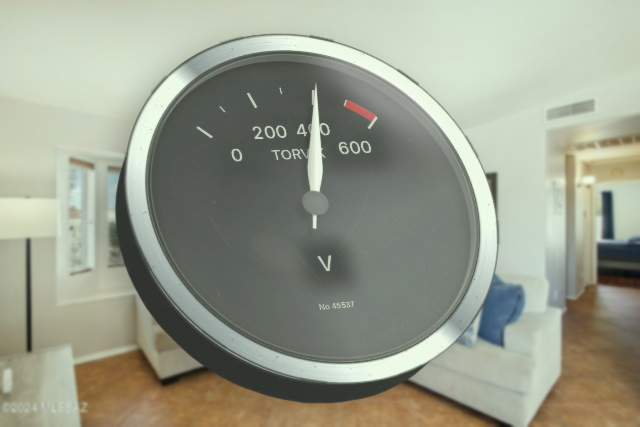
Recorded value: 400 V
